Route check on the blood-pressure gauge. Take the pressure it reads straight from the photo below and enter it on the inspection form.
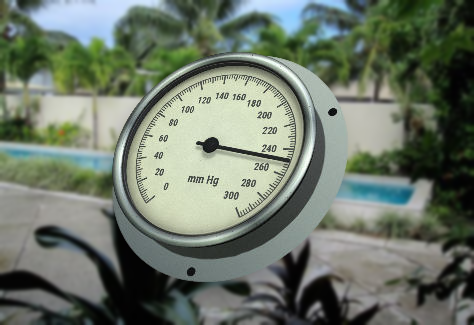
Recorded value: 250 mmHg
